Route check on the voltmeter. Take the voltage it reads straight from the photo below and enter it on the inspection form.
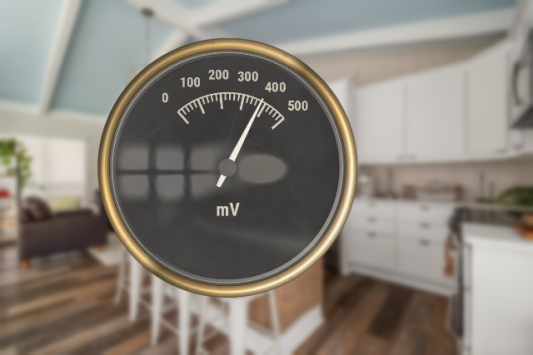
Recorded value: 380 mV
